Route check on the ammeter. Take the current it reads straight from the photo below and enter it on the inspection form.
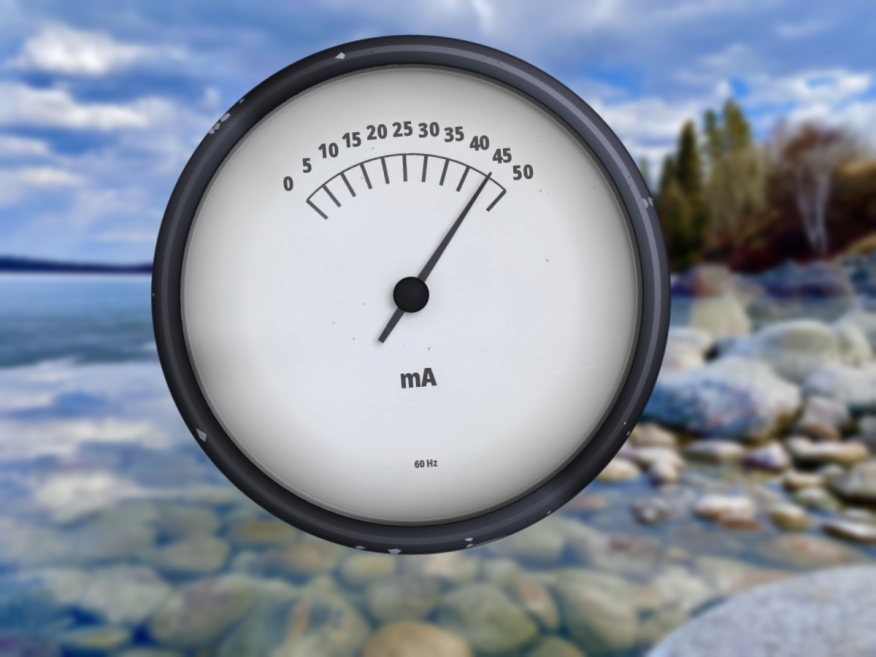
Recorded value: 45 mA
